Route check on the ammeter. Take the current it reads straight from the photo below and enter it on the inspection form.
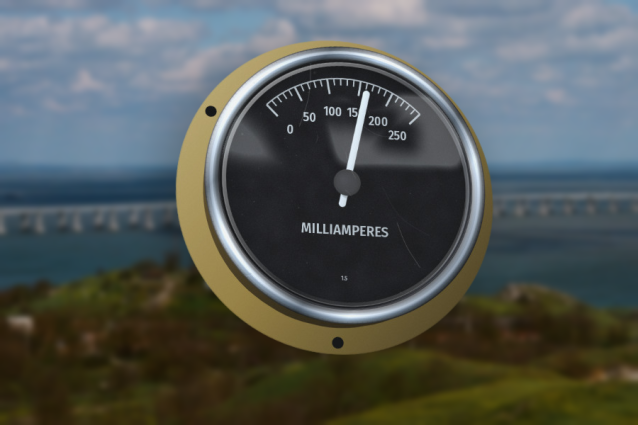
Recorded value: 160 mA
